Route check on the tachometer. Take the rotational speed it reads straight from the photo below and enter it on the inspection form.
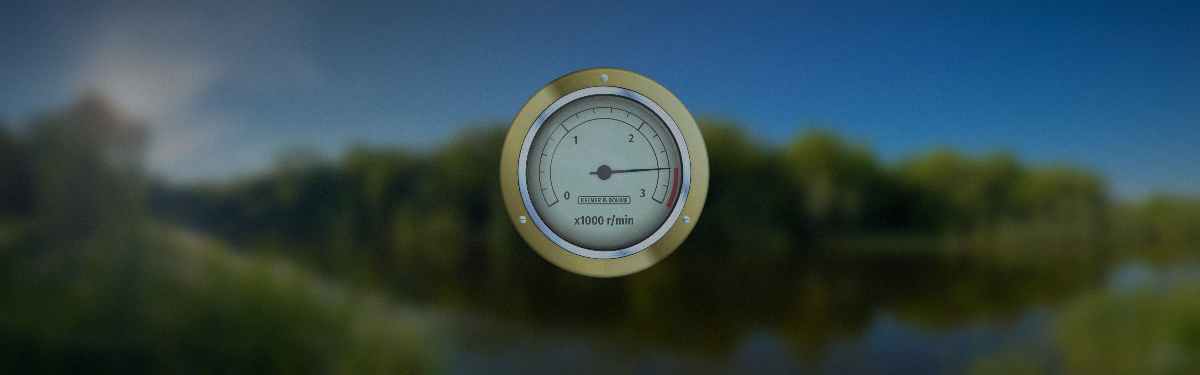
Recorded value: 2600 rpm
